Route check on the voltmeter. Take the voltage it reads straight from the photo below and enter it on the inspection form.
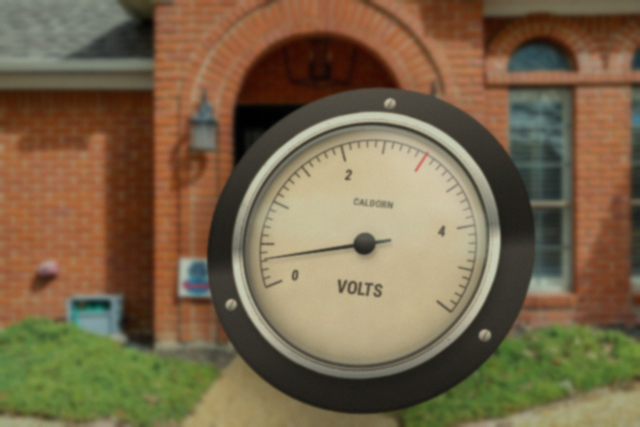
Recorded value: 0.3 V
